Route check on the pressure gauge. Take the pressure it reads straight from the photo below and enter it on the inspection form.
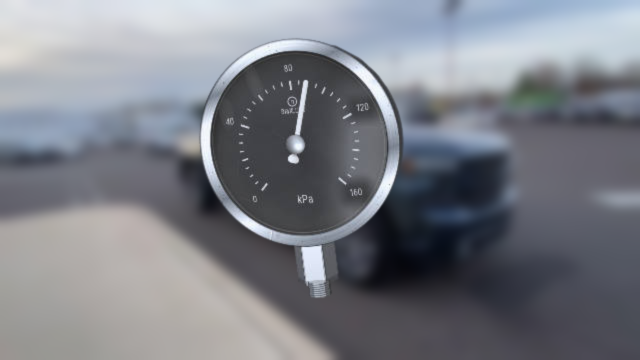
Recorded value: 90 kPa
